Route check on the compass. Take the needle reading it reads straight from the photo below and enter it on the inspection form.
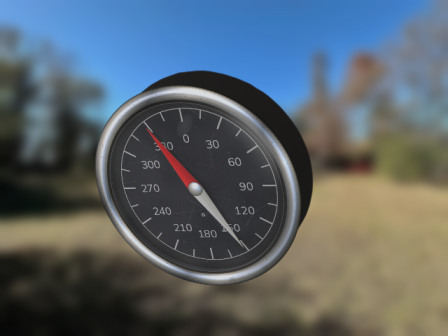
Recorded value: 330 °
